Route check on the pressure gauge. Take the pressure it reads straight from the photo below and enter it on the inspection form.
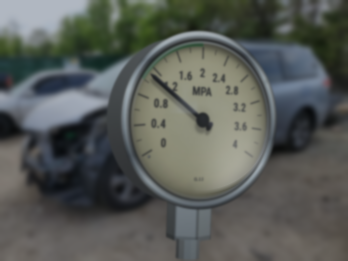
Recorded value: 1.1 MPa
